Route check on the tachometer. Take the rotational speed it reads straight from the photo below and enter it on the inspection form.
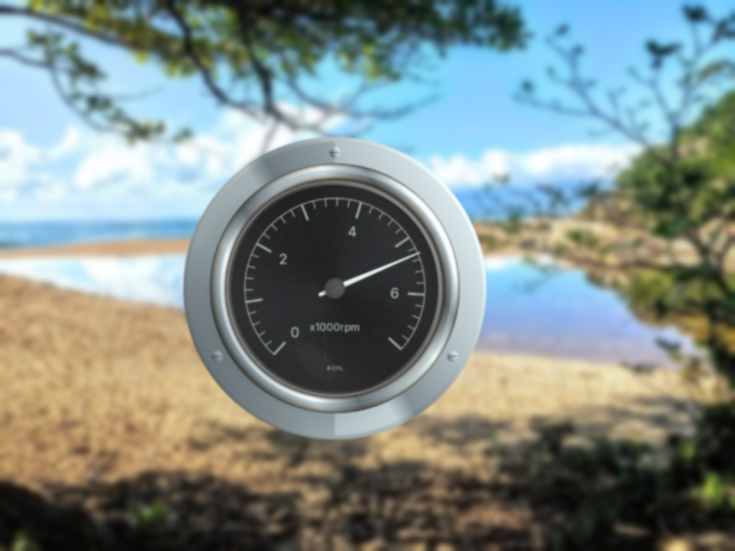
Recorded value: 5300 rpm
